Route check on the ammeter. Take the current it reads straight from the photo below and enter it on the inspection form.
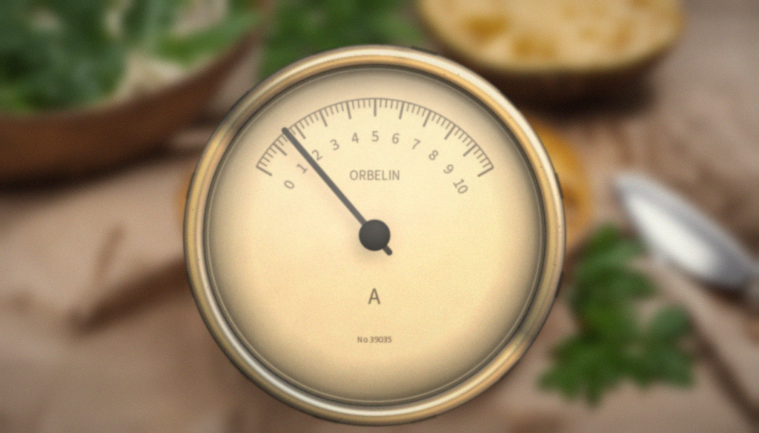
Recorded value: 1.6 A
